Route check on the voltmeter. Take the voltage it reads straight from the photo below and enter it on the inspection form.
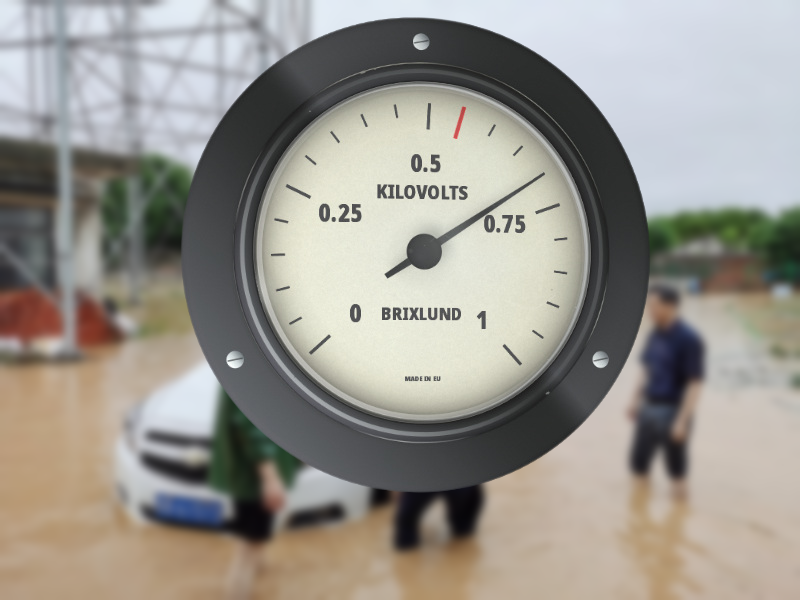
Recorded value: 0.7 kV
